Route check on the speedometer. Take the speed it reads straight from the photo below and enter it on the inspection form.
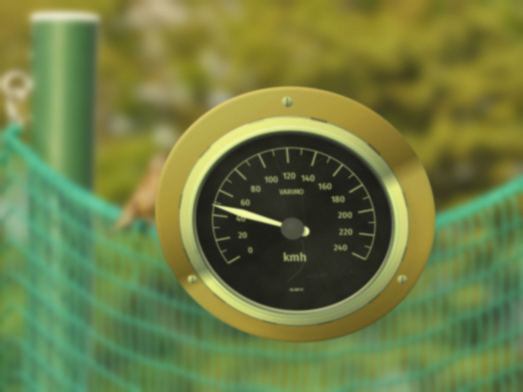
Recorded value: 50 km/h
